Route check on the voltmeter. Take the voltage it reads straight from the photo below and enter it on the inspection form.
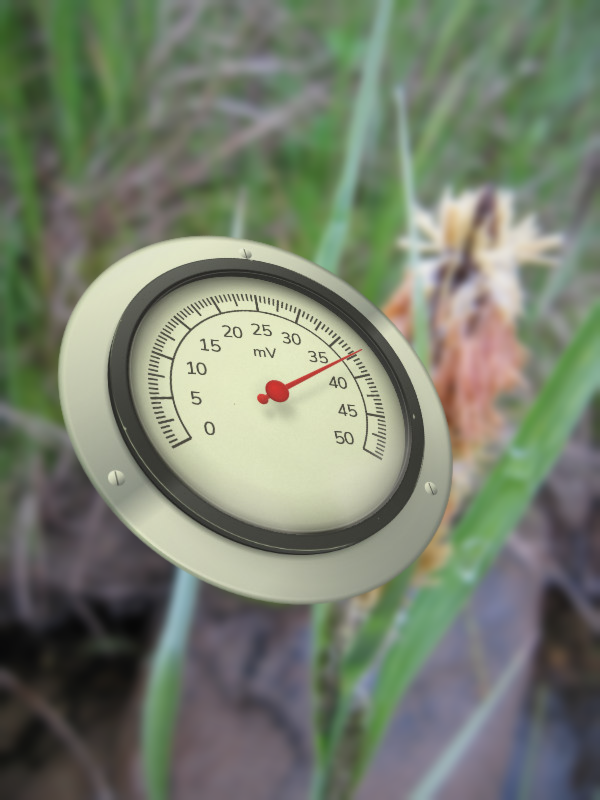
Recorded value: 37.5 mV
